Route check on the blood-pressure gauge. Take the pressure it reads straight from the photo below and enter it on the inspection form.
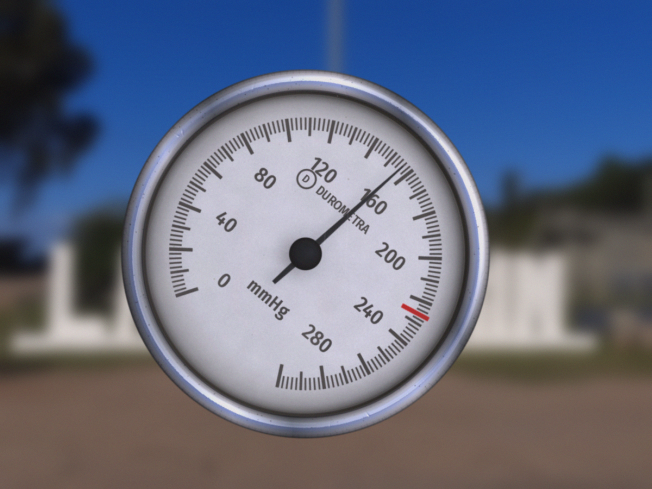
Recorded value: 156 mmHg
